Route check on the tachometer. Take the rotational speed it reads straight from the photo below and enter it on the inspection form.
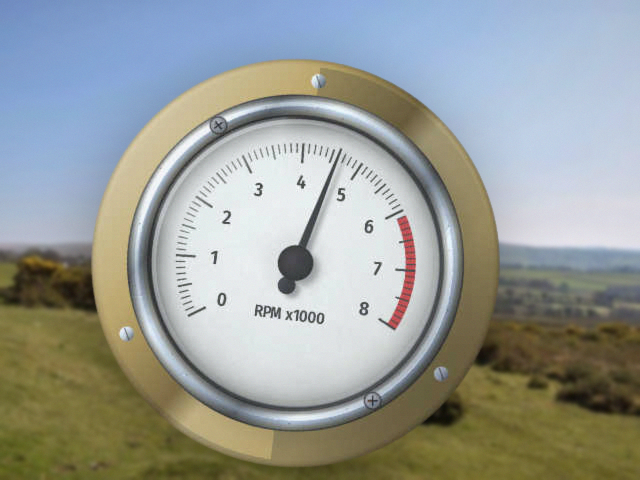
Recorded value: 4600 rpm
